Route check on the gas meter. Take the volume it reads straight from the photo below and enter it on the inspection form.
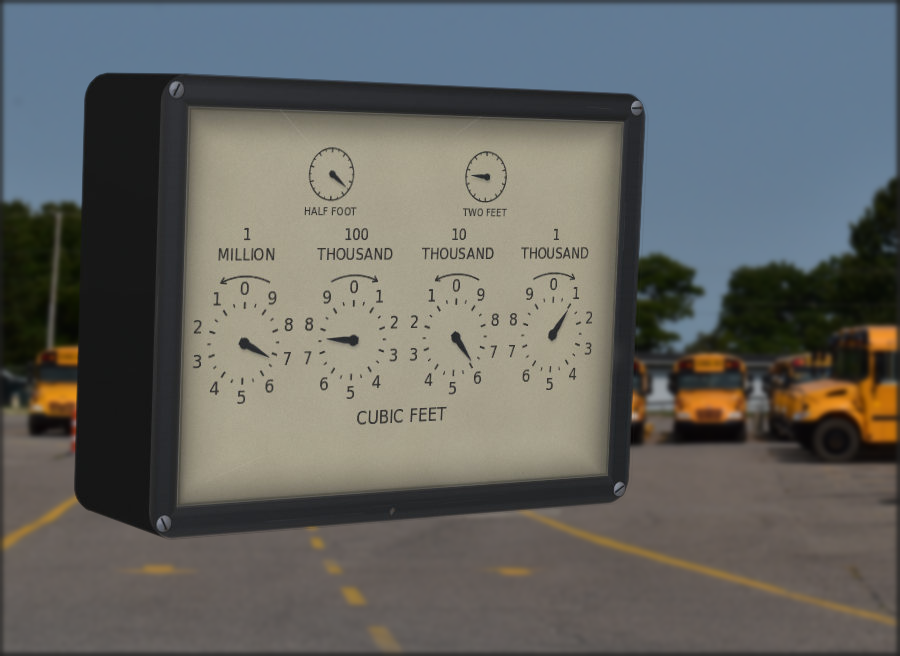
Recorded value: 676100 ft³
